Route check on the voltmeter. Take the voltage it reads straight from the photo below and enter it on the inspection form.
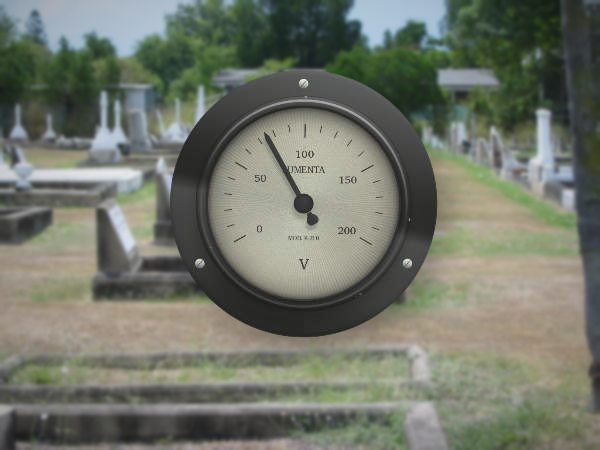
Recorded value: 75 V
